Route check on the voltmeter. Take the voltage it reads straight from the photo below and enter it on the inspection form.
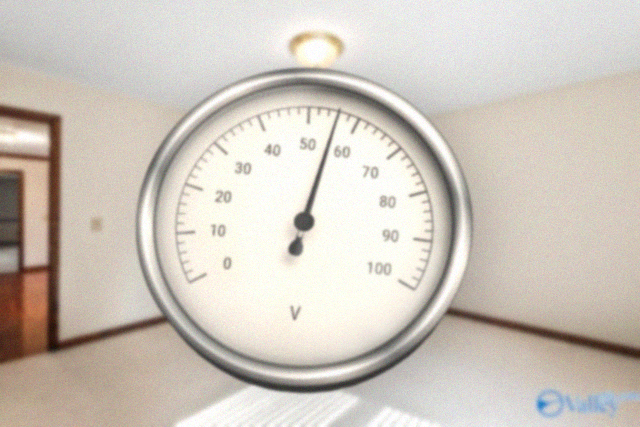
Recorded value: 56 V
